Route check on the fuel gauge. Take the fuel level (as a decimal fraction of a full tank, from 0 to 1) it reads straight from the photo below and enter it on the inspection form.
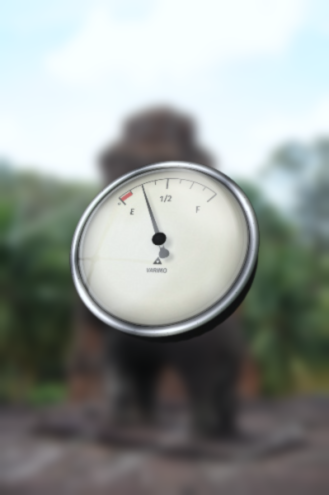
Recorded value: 0.25
